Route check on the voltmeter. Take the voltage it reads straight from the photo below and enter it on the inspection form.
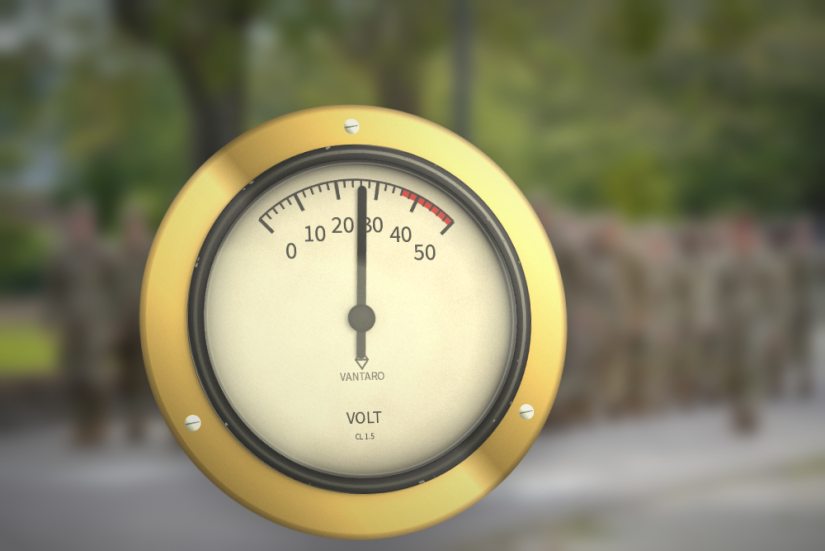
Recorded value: 26 V
